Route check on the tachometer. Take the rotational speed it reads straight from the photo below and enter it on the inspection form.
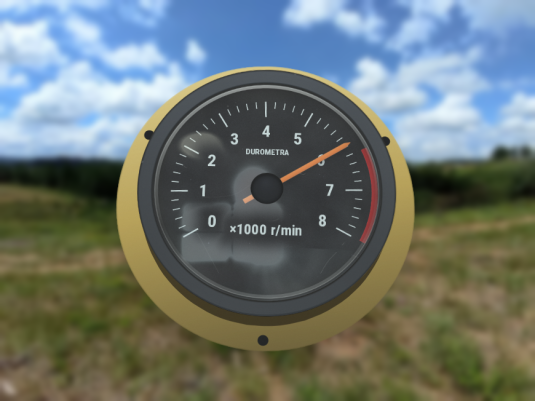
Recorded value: 6000 rpm
